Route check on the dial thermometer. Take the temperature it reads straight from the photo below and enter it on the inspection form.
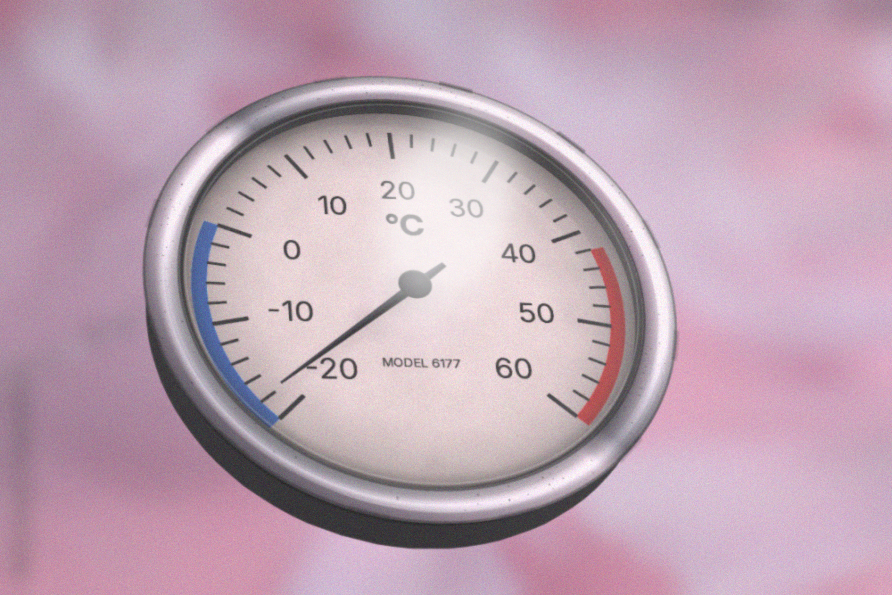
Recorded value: -18 °C
